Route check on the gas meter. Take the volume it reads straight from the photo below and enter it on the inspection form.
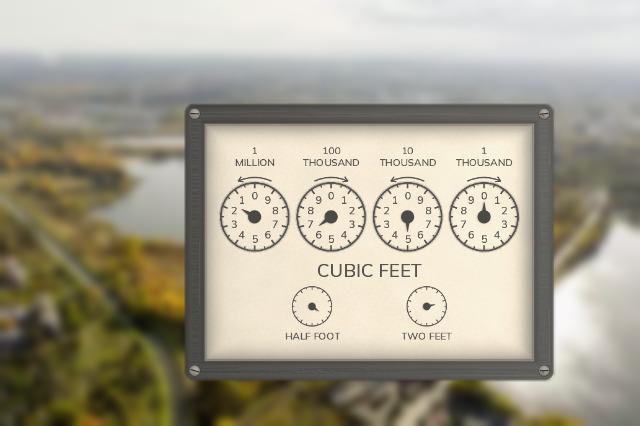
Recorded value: 165000 ft³
